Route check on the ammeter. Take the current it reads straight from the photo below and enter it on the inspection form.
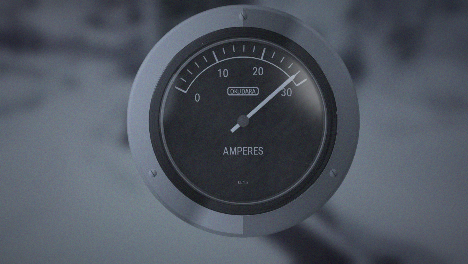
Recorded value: 28 A
